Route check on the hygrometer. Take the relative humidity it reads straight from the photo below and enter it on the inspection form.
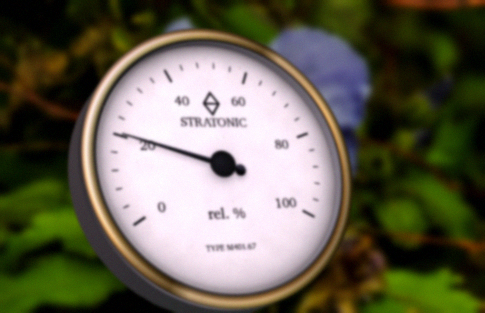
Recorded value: 20 %
